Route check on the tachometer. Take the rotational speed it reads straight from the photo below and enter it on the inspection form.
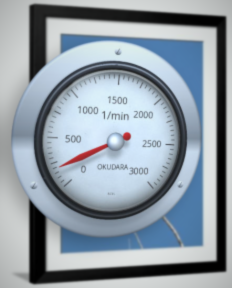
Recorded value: 200 rpm
